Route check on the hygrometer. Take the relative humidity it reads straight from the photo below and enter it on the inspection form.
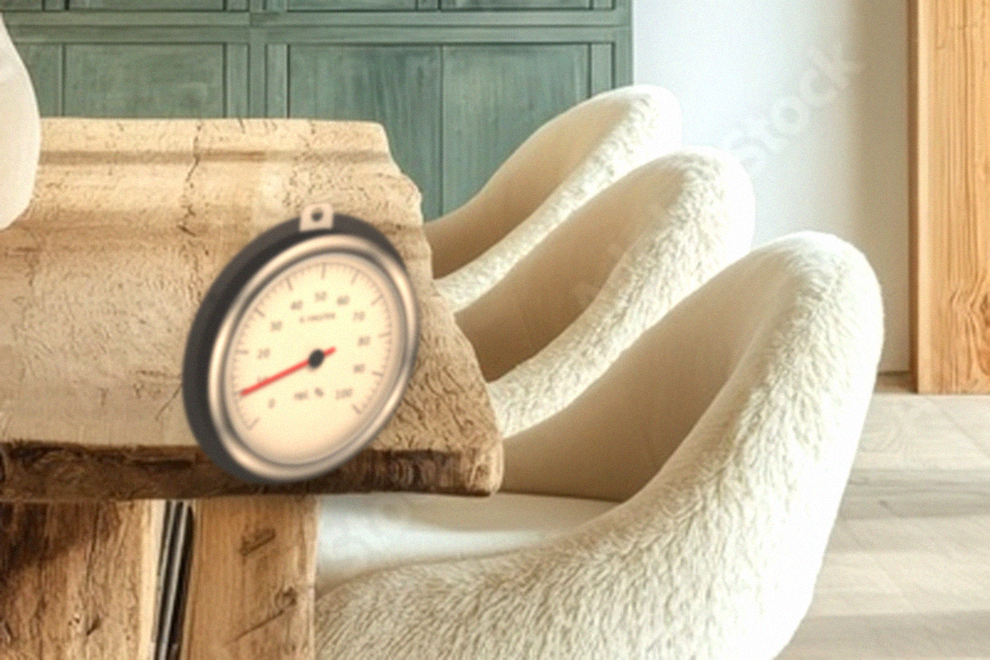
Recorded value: 10 %
